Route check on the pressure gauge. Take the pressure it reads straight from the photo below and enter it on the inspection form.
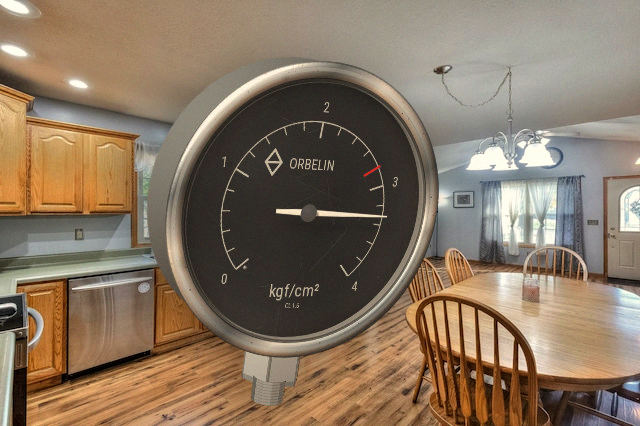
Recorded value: 3.3 kg/cm²
